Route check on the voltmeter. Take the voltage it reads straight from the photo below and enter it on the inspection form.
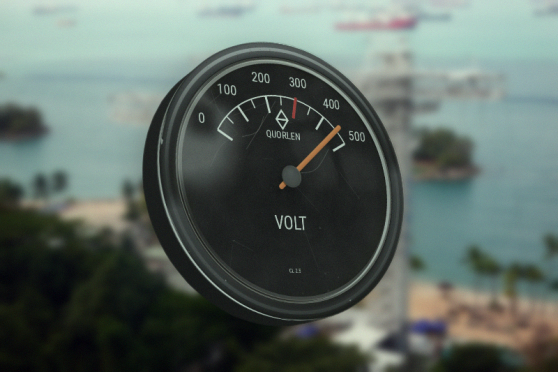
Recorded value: 450 V
